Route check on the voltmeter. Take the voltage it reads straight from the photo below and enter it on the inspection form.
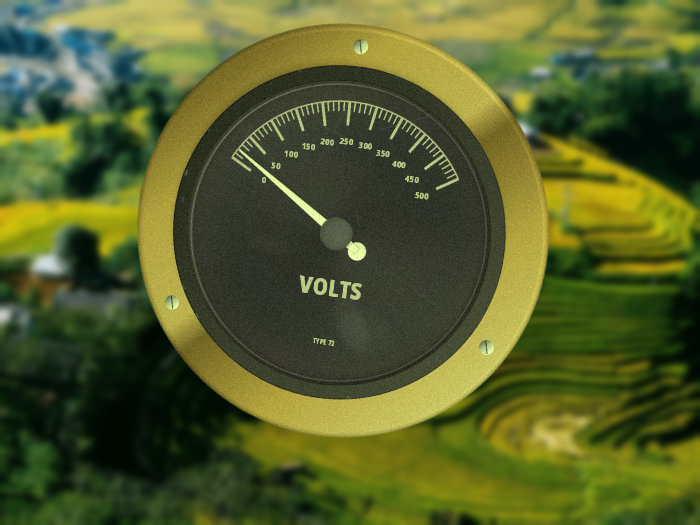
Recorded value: 20 V
